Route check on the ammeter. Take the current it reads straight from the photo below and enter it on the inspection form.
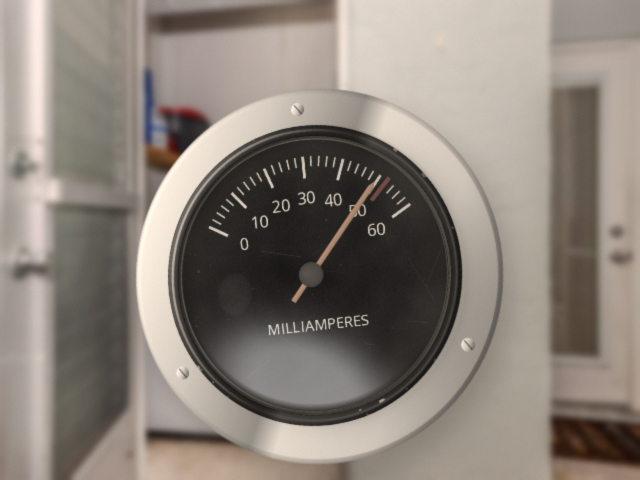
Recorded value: 50 mA
